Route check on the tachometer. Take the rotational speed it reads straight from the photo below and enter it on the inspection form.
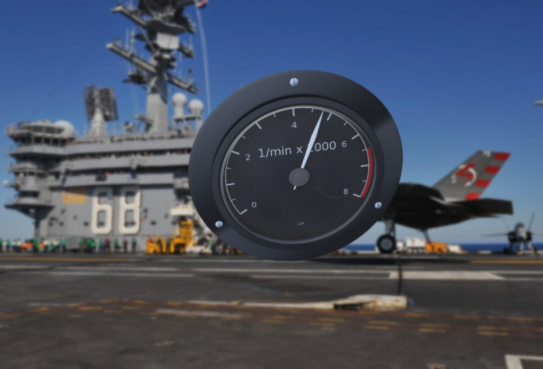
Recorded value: 4750 rpm
